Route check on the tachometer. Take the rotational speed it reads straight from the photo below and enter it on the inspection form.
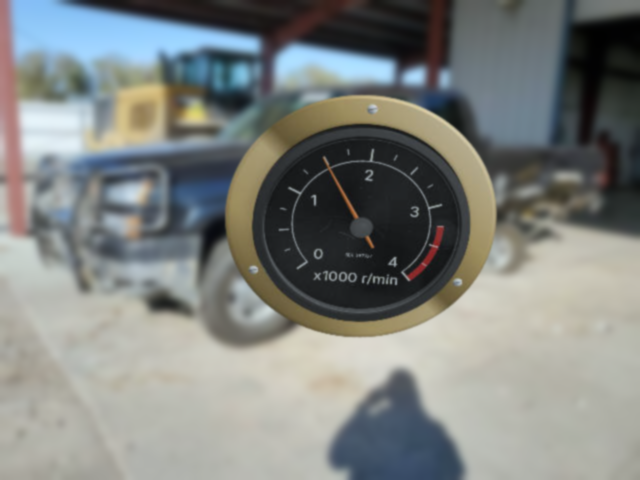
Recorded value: 1500 rpm
